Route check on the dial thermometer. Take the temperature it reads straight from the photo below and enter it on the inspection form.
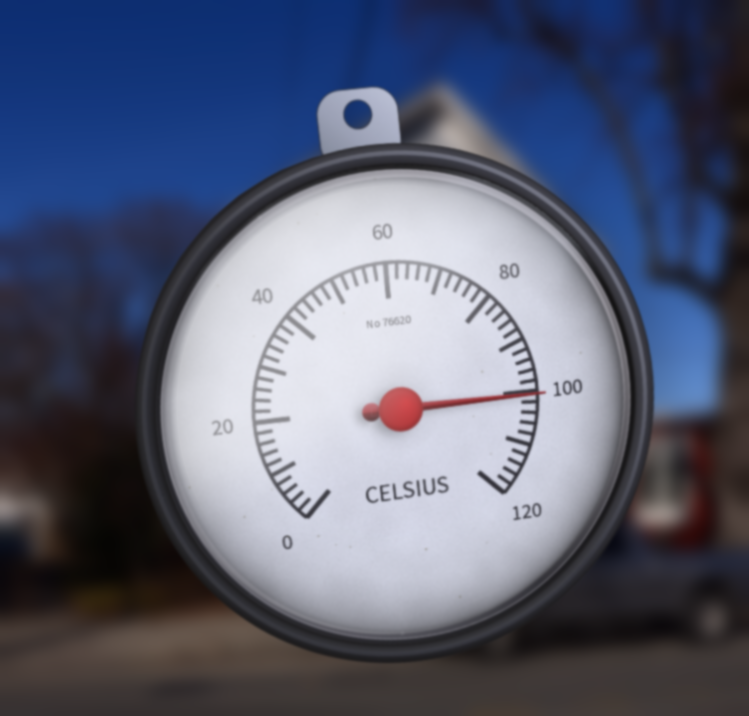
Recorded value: 100 °C
